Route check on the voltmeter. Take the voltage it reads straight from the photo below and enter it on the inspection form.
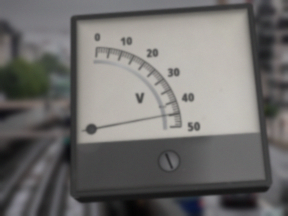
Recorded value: 45 V
